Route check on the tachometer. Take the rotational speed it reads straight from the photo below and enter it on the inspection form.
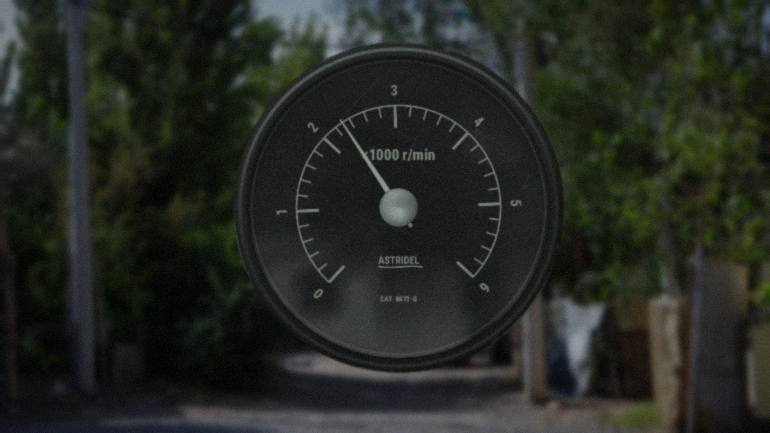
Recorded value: 2300 rpm
